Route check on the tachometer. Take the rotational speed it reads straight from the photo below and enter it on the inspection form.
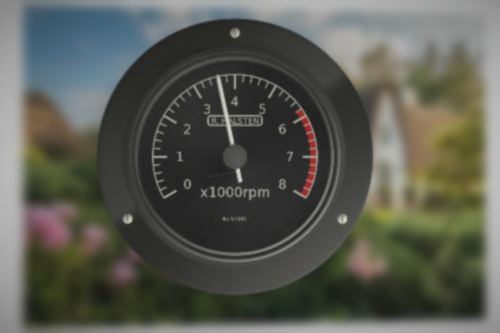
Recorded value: 3600 rpm
